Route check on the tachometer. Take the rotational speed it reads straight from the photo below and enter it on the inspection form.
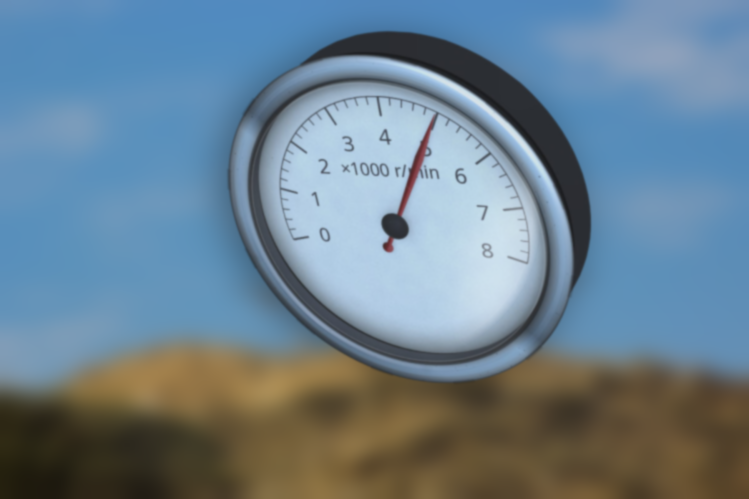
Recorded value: 5000 rpm
